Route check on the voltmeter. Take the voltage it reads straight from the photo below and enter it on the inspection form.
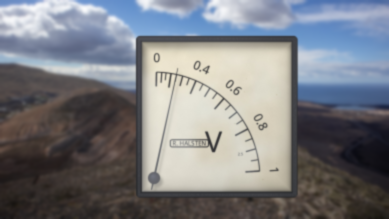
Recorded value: 0.25 V
